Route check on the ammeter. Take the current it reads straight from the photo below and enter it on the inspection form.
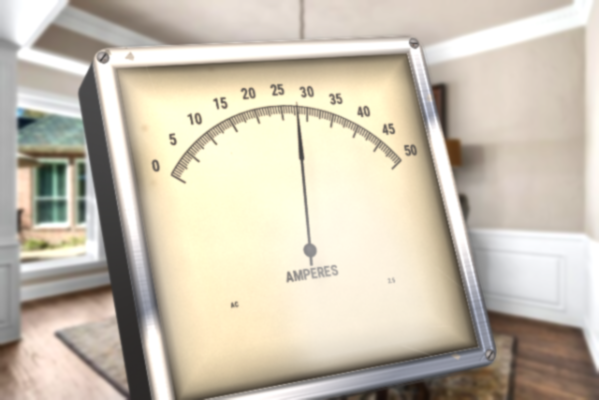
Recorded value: 27.5 A
